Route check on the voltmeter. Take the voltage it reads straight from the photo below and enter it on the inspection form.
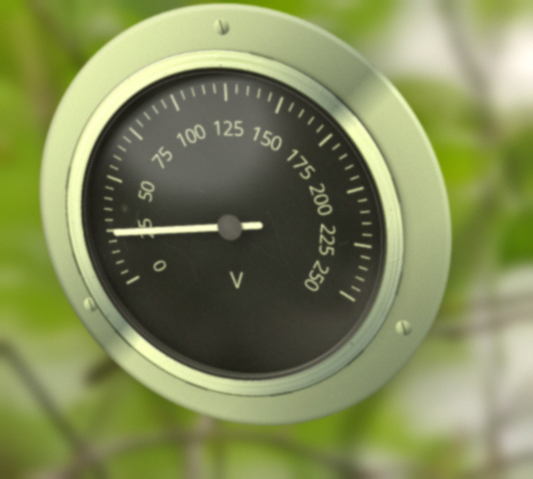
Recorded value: 25 V
